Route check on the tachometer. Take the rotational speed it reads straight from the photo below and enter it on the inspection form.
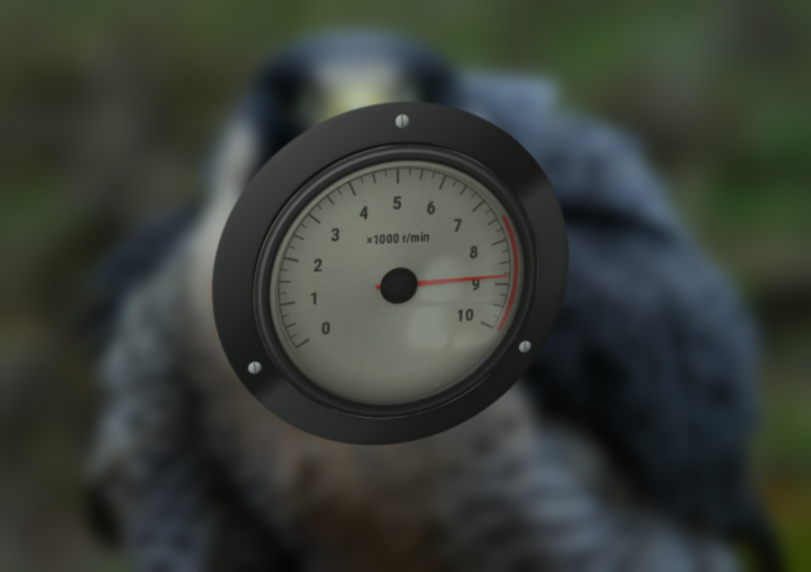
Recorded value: 8750 rpm
